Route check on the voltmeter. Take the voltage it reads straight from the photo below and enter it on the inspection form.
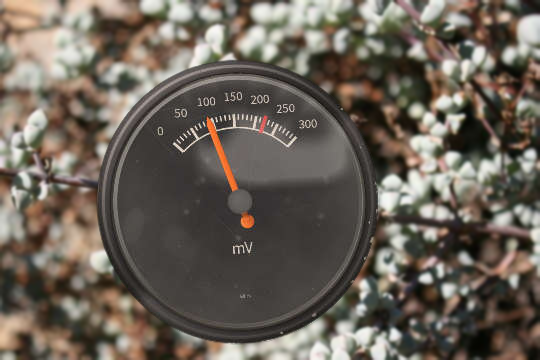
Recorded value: 90 mV
